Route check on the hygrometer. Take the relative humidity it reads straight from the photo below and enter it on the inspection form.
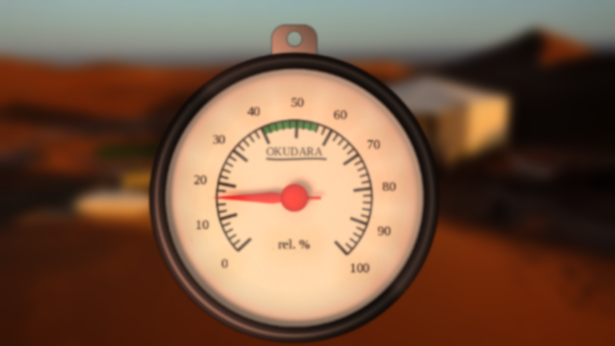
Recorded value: 16 %
